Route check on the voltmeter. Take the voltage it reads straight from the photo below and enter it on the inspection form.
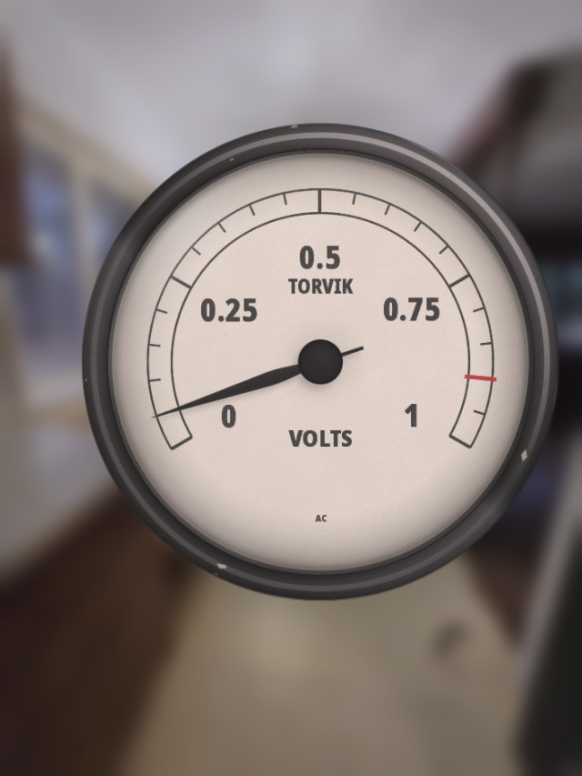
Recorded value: 0.05 V
